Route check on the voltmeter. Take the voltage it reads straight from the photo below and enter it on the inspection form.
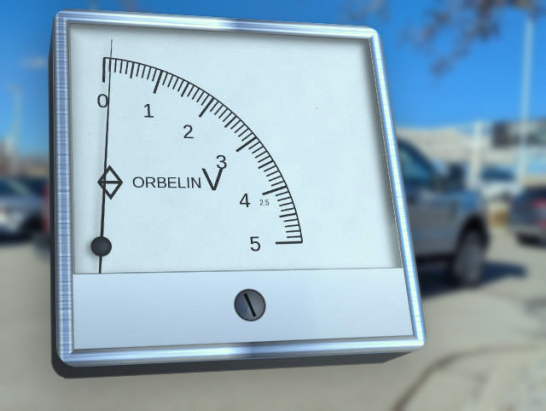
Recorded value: 0.1 V
